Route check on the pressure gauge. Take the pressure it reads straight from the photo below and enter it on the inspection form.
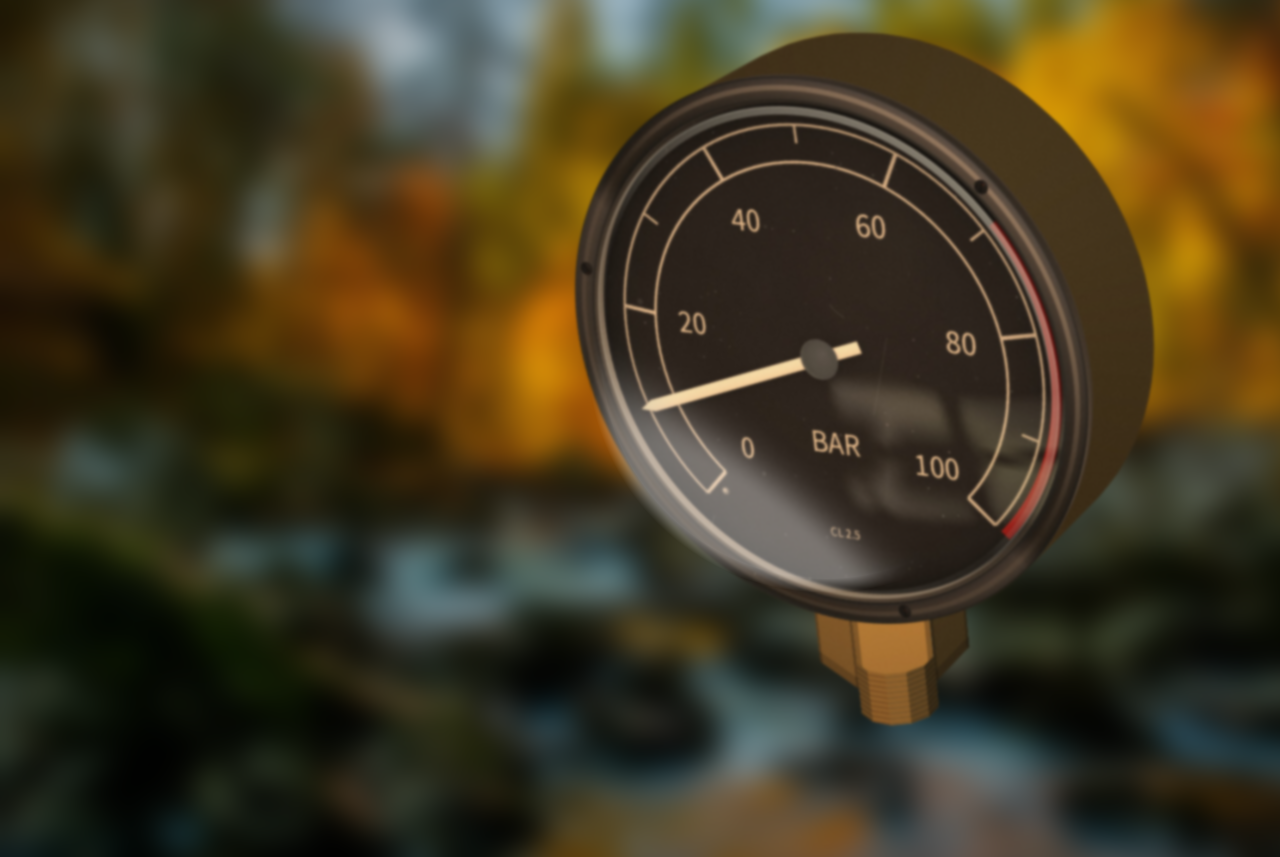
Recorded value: 10 bar
